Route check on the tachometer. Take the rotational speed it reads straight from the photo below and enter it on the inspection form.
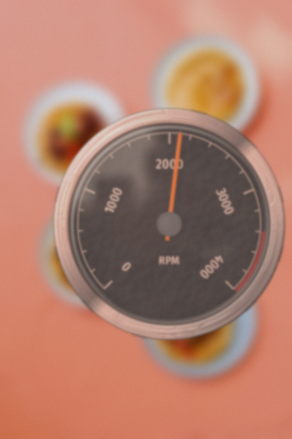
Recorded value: 2100 rpm
